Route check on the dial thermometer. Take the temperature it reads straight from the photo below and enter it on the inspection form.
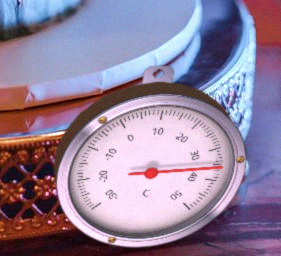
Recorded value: 35 °C
